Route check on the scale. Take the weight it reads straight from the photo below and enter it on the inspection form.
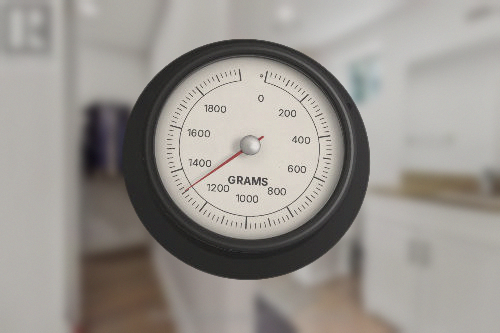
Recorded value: 1300 g
